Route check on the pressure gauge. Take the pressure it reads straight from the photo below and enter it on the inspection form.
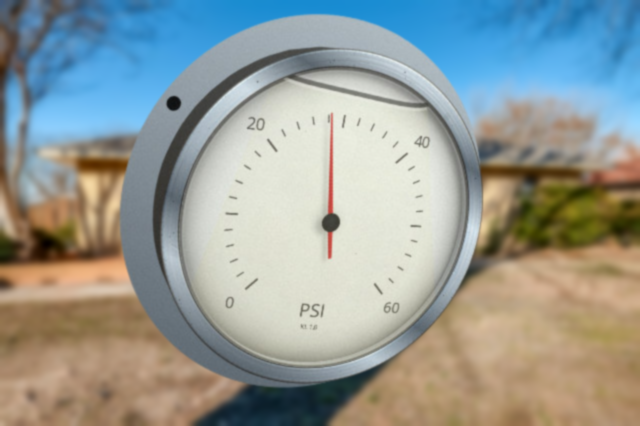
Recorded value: 28 psi
